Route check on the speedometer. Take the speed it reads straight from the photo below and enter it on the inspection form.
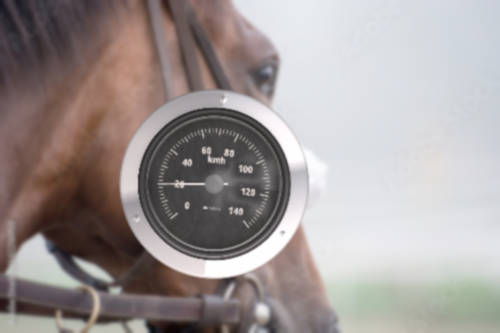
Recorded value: 20 km/h
